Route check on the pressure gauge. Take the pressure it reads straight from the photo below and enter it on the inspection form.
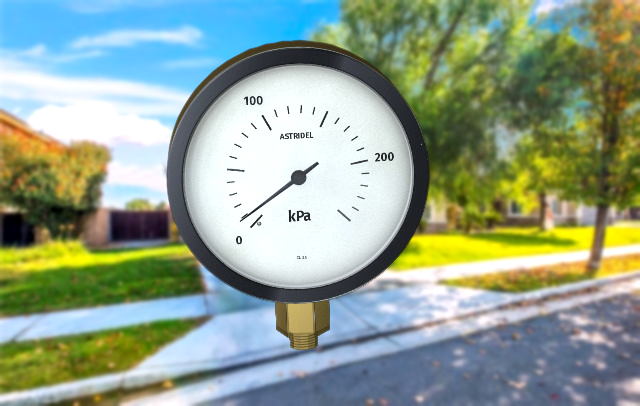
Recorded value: 10 kPa
